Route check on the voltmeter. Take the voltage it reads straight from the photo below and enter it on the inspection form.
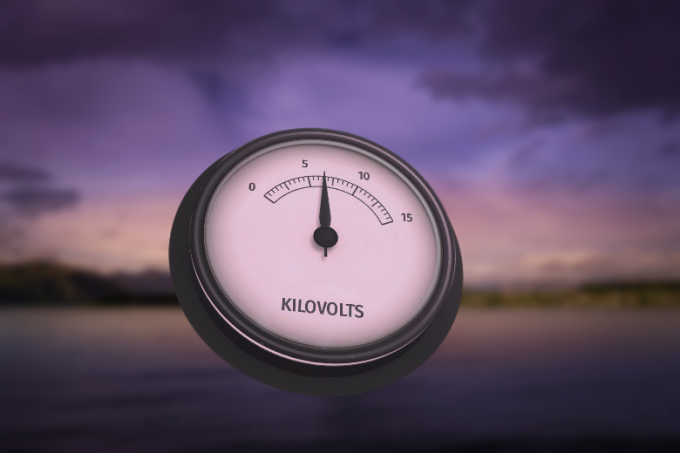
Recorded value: 6.5 kV
